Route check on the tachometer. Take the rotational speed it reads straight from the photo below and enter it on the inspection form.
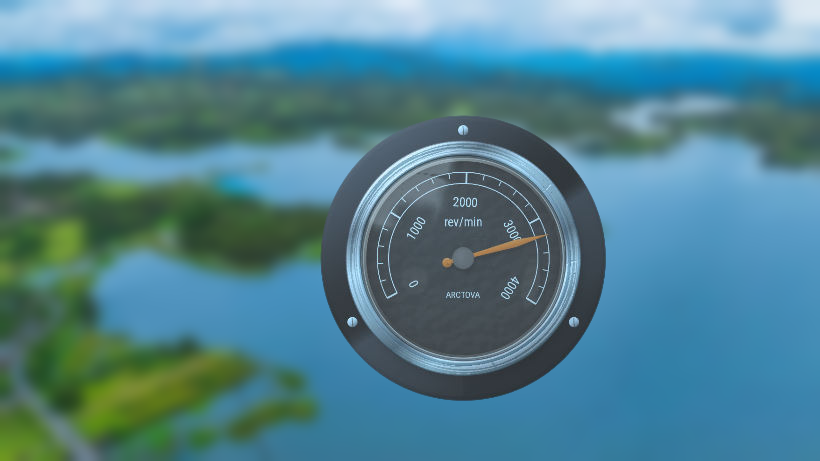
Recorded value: 3200 rpm
